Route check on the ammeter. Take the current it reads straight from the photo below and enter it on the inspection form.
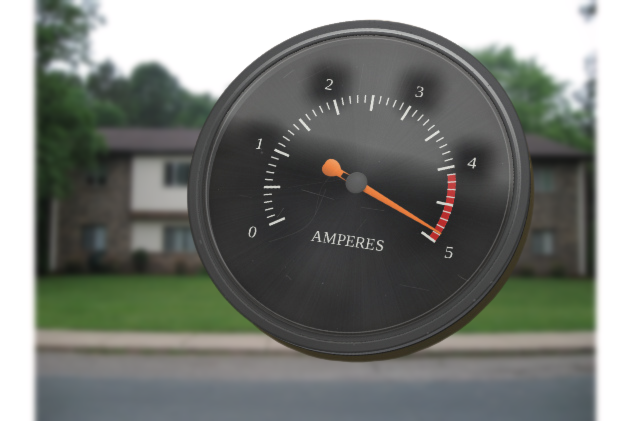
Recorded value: 4.9 A
